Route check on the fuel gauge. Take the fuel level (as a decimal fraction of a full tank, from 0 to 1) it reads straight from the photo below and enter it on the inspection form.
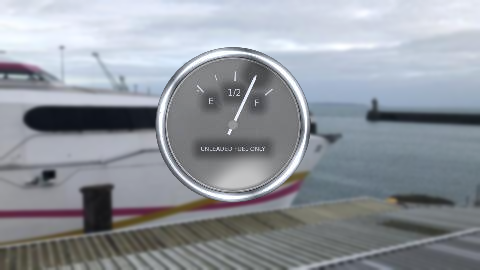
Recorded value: 0.75
